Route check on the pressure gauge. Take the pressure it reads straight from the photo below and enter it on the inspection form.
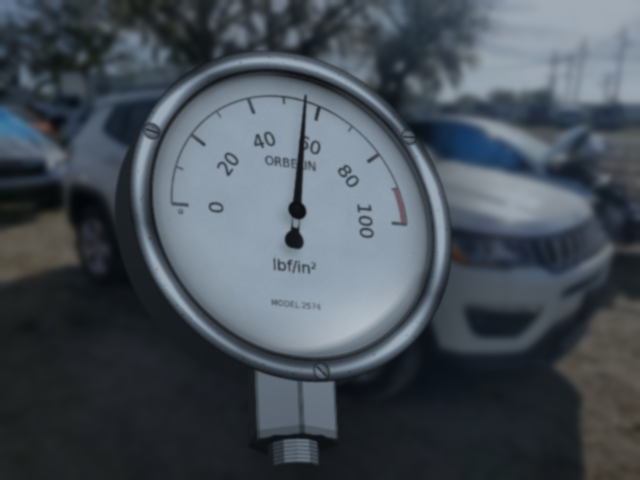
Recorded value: 55 psi
